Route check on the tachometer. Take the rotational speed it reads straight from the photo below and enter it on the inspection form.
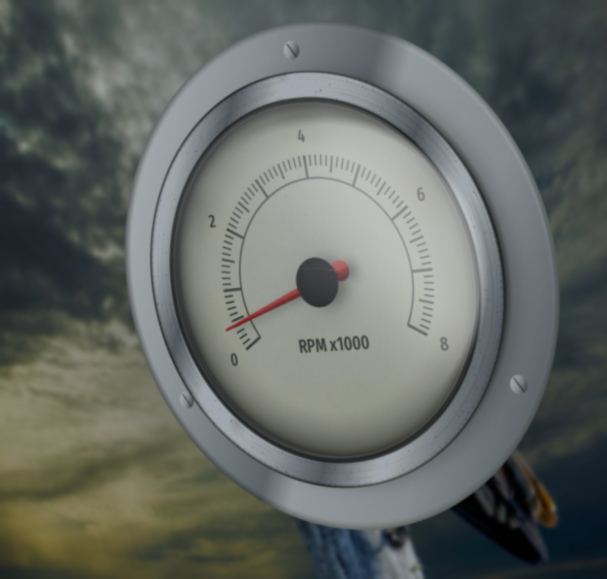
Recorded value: 400 rpm
